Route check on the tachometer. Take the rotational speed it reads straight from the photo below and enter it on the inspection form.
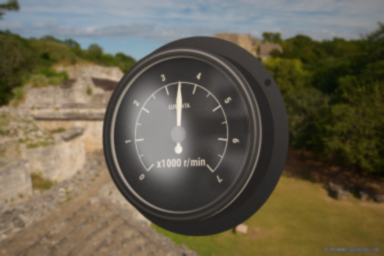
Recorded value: 3500 rpm
